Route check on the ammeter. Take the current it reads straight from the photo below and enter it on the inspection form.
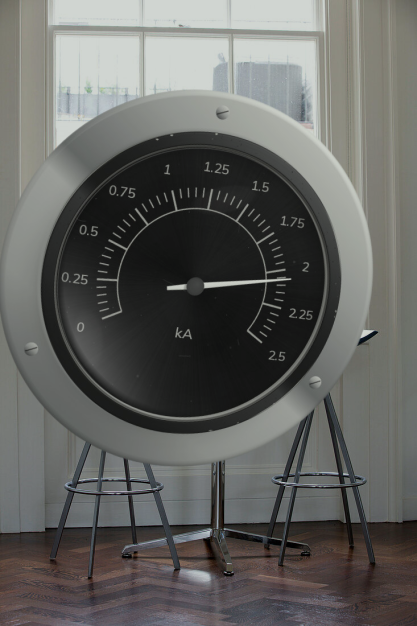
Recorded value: 2.05 kA
